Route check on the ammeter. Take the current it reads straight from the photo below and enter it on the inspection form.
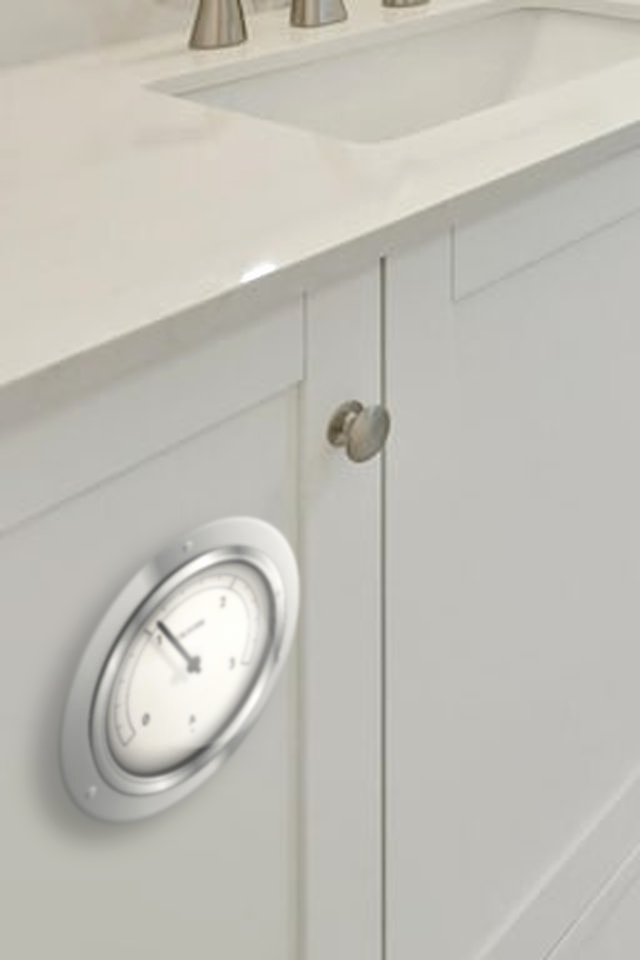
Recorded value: 1.1 A
